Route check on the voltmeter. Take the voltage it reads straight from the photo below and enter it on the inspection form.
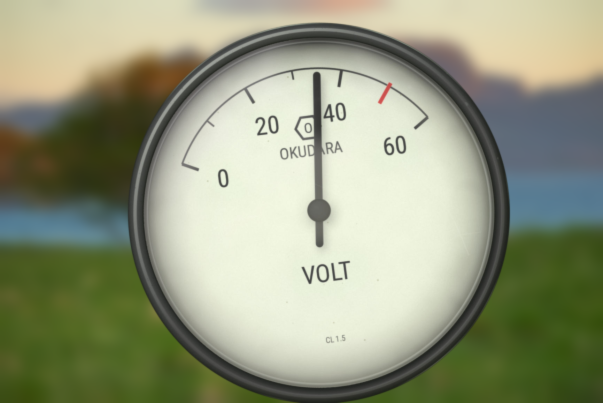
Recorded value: 35 V
